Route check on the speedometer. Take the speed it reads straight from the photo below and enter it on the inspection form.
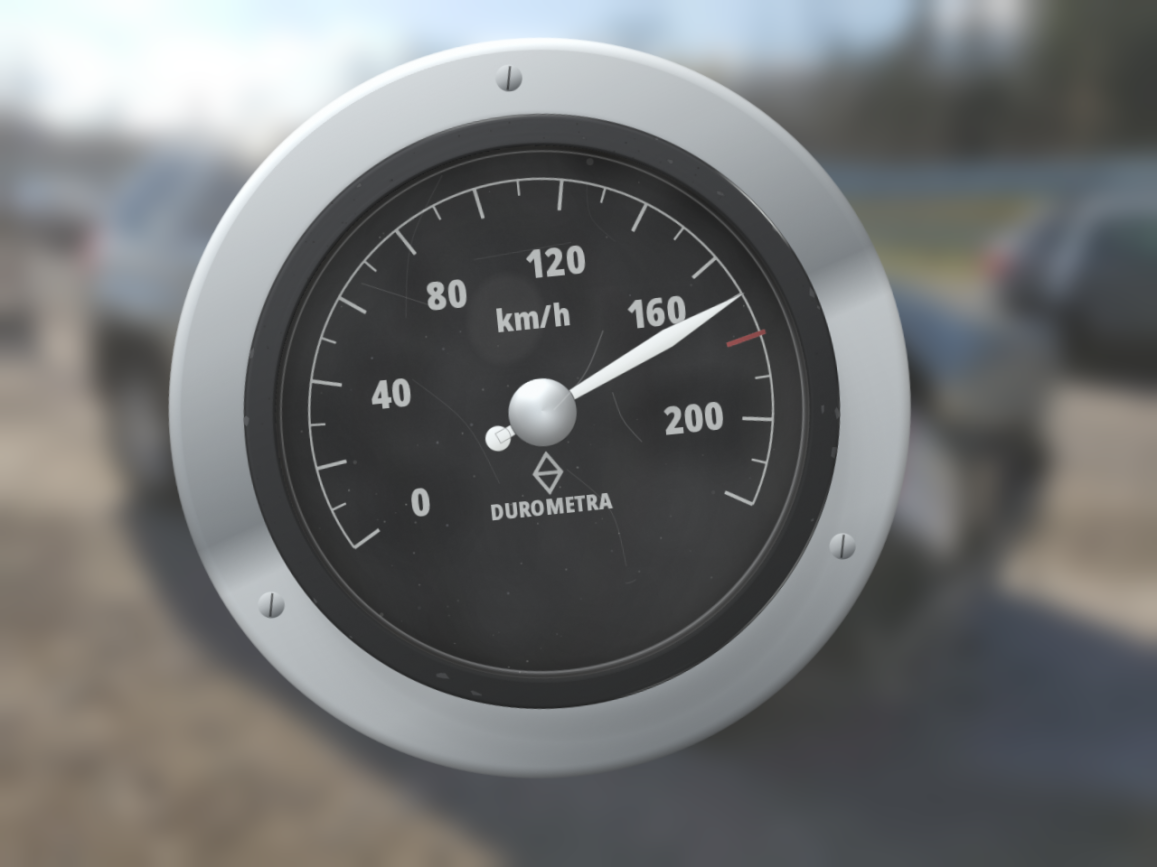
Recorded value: 170 km/h
